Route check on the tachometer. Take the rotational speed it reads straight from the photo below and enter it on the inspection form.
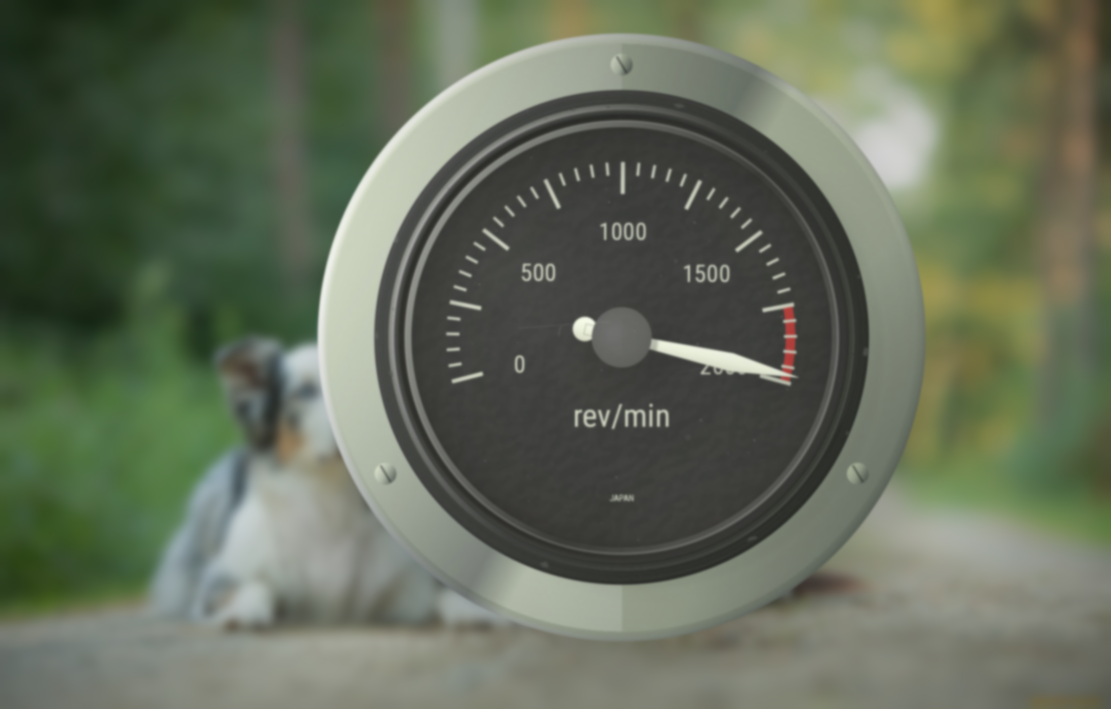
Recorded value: 1975 rpm
